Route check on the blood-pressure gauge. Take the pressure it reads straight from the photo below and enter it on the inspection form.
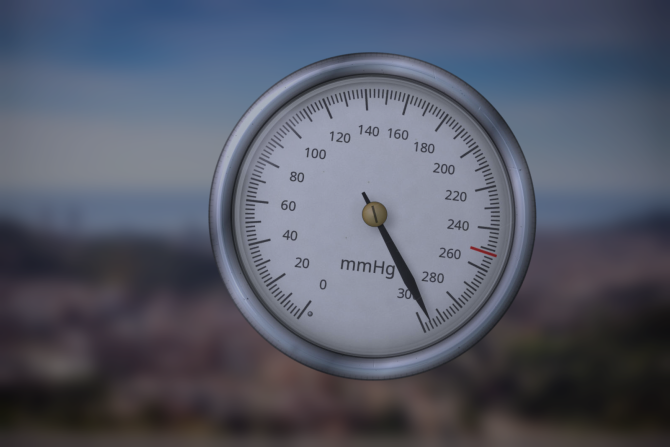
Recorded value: 296 mmHg
